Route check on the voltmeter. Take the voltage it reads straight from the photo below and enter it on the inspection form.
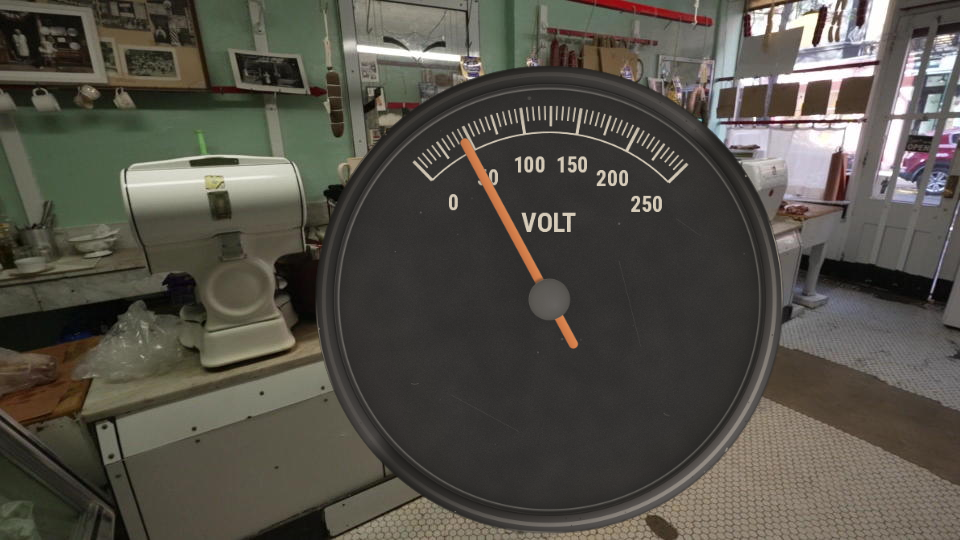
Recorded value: 45 V
